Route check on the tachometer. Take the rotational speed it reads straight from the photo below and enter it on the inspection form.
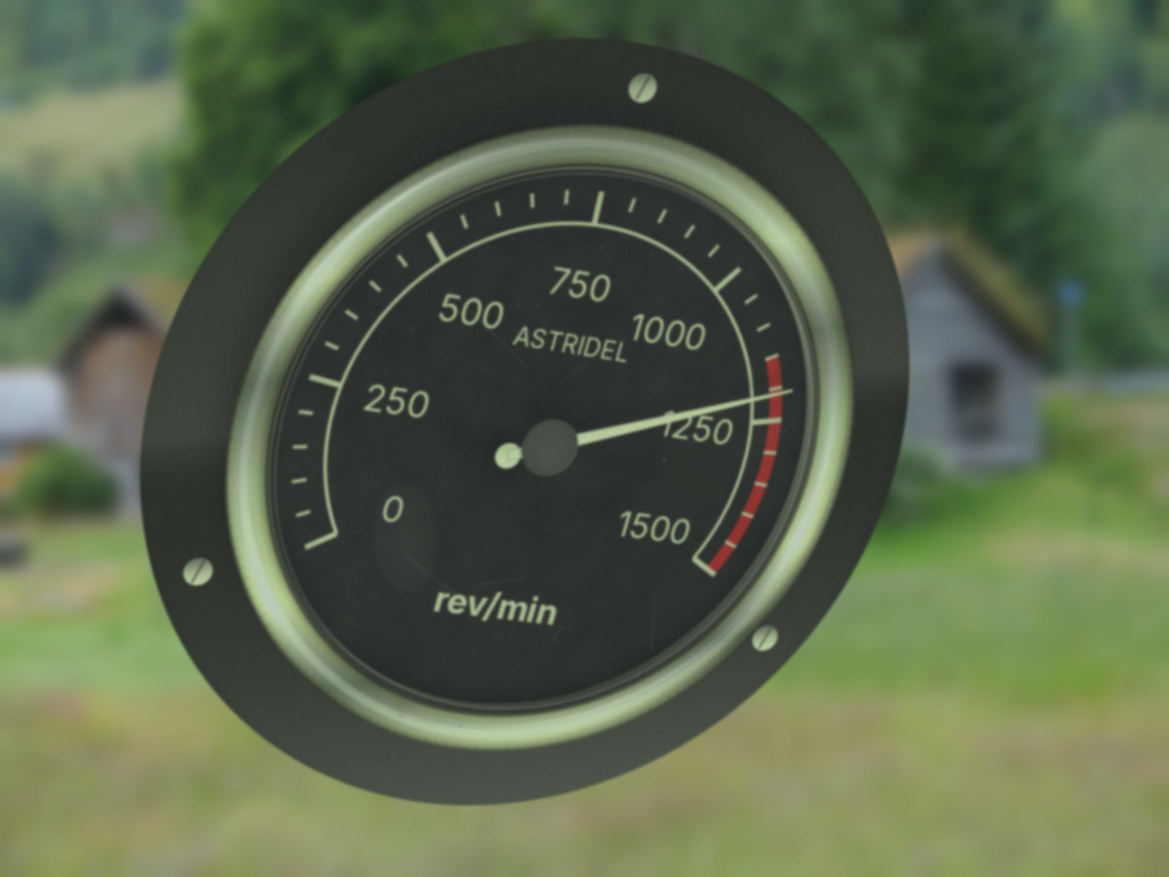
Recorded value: 1200 rpm
